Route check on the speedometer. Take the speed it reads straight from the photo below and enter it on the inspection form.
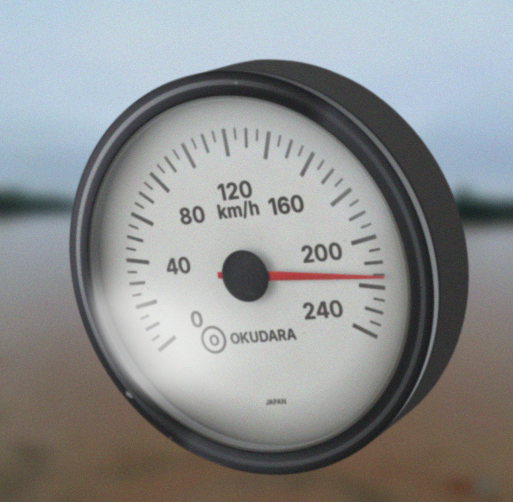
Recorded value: 215 km/h
